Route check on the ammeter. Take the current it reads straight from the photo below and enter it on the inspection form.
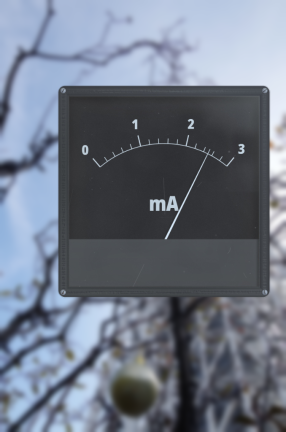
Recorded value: 2.5 mA
